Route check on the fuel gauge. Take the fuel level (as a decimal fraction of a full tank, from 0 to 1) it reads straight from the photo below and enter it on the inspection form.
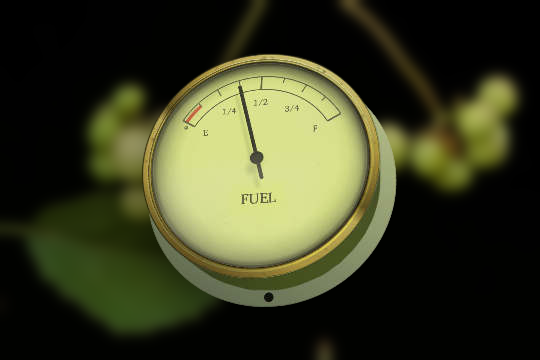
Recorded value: 0.375
